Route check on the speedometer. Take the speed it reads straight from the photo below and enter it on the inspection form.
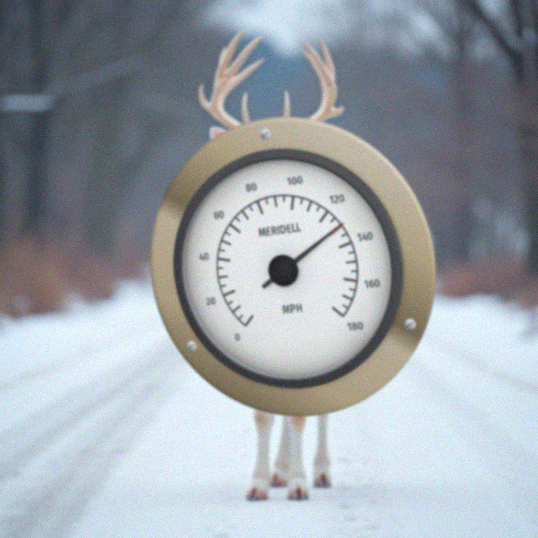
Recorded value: 130 mph
